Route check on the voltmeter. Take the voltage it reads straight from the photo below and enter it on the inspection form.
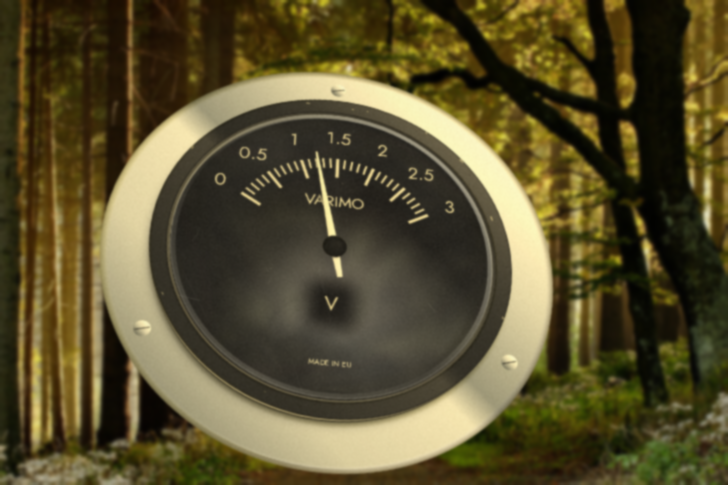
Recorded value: 1.2 V
